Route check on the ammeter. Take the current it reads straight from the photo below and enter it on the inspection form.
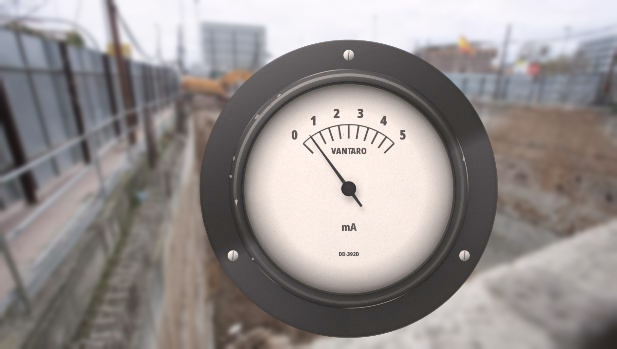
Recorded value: 0.5 mA
